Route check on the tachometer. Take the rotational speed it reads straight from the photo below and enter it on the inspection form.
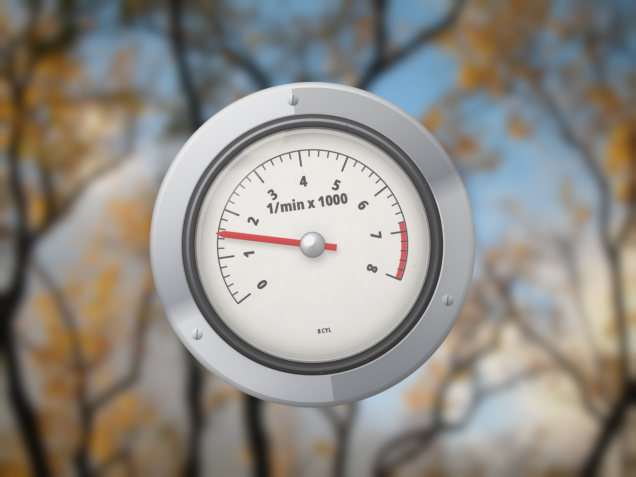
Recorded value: 1500 rpm
